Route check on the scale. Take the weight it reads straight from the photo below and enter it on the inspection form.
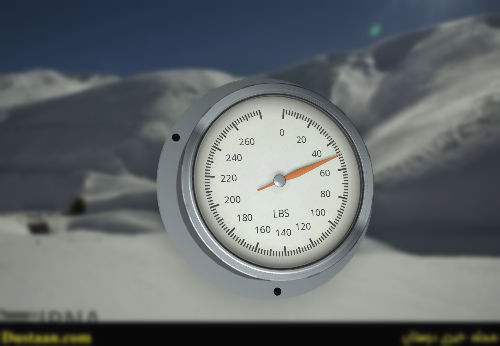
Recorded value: 50 lb
